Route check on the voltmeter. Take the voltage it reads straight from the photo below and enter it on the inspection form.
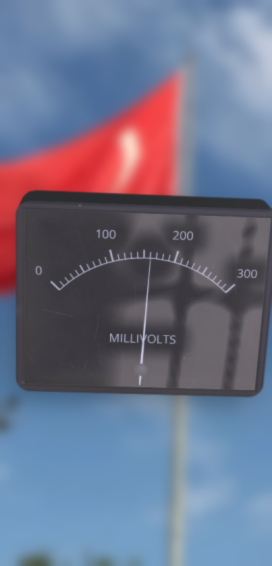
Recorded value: 160 mV
